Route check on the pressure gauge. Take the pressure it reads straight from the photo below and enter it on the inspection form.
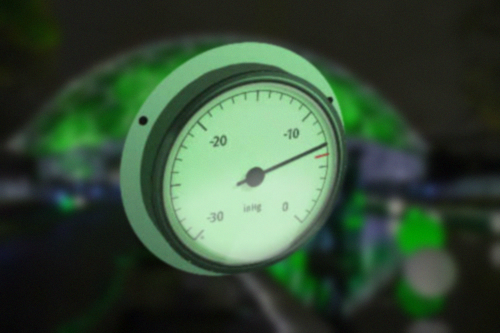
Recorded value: -7 inHg
